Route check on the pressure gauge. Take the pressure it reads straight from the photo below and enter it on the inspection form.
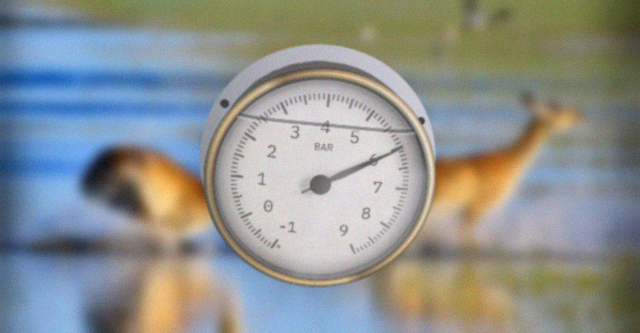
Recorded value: 6 bar
